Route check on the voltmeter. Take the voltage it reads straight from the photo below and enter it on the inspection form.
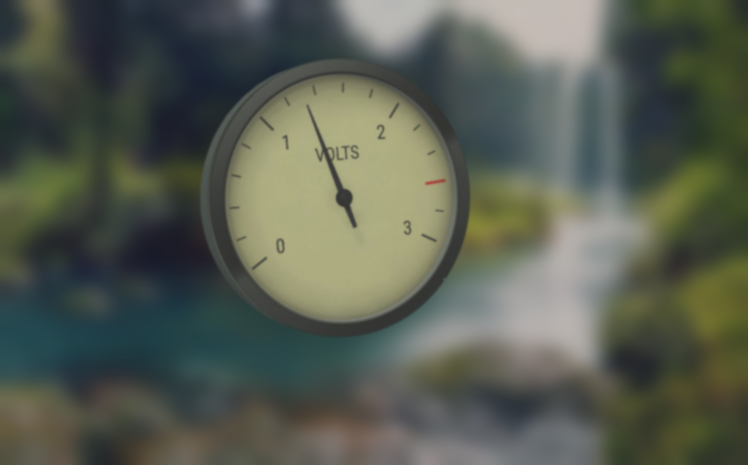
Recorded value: 1.3 V
